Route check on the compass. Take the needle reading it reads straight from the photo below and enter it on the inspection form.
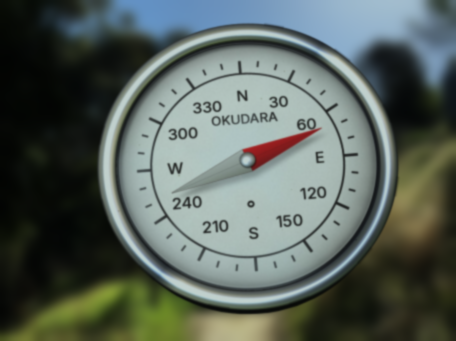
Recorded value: 70 °
